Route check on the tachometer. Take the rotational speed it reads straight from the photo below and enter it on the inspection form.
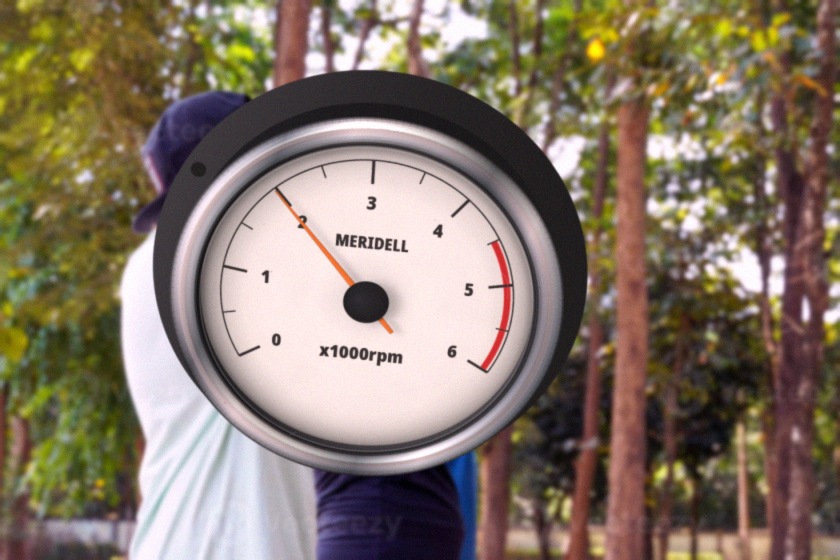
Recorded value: 2000 rpm
